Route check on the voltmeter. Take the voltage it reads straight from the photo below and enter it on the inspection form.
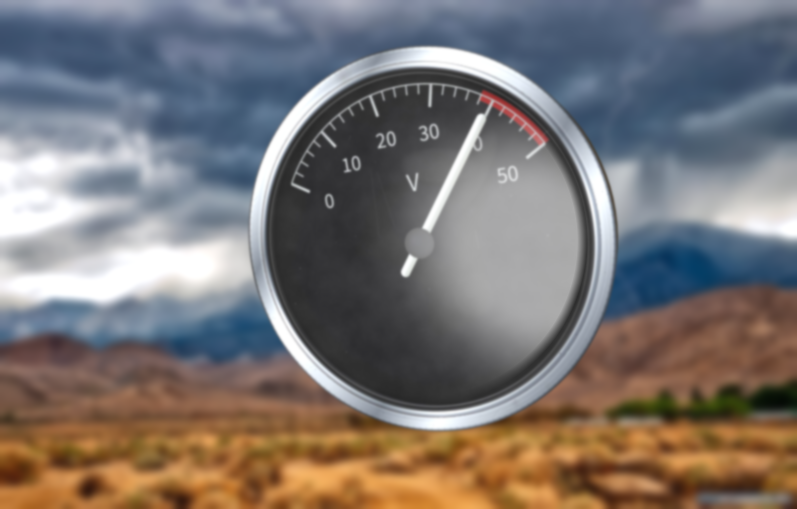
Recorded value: 40 V
